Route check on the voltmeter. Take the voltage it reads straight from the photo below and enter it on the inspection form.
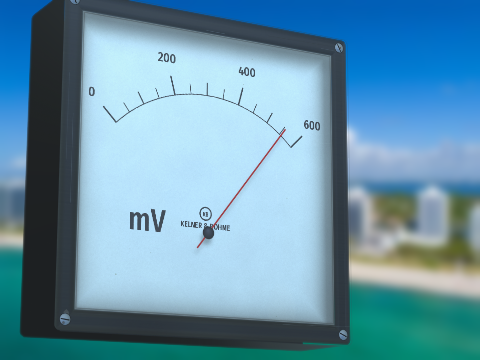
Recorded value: 550 mV
